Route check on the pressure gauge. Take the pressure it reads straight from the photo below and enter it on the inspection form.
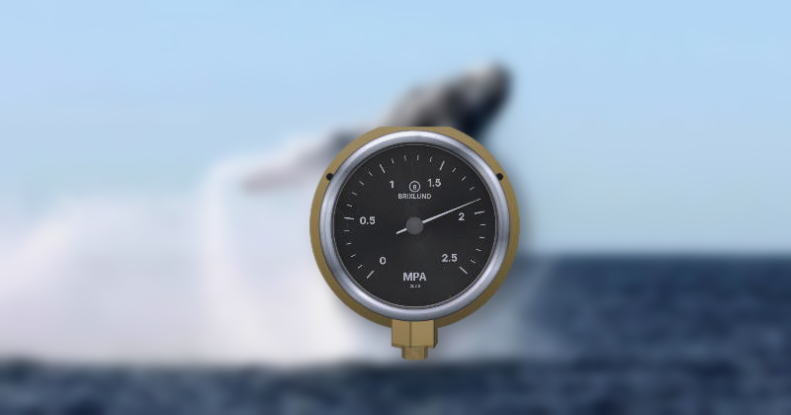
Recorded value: 1.9 MPa
